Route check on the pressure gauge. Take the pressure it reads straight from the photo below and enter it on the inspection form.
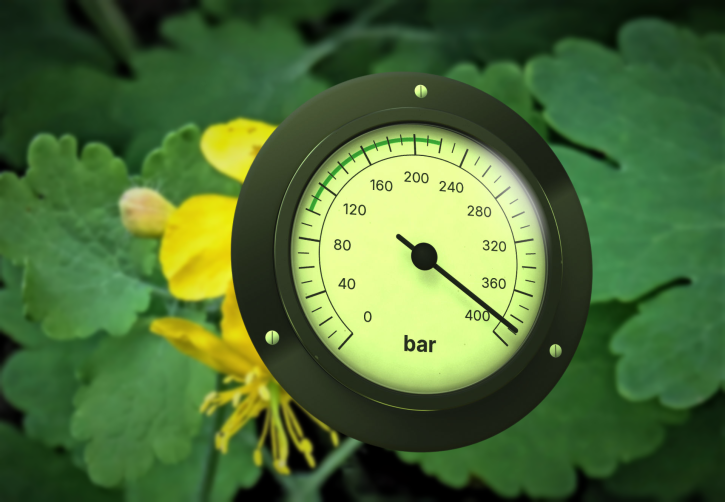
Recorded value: 390 bar
